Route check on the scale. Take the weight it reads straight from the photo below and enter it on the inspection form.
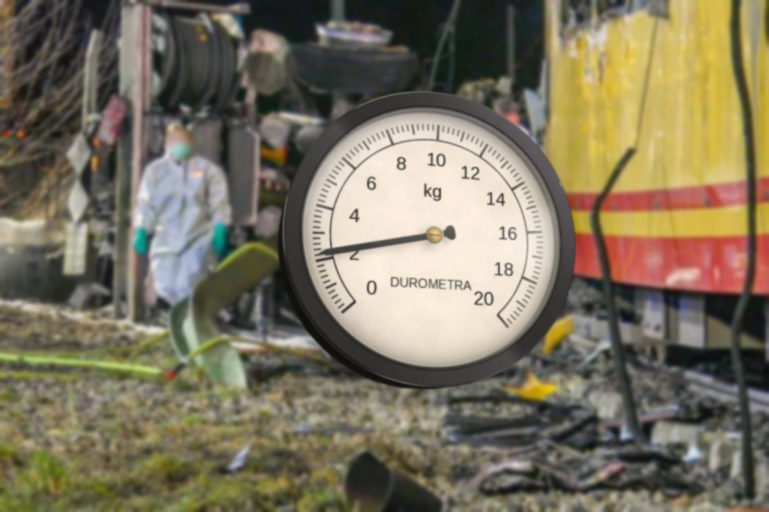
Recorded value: 2.2 kg
